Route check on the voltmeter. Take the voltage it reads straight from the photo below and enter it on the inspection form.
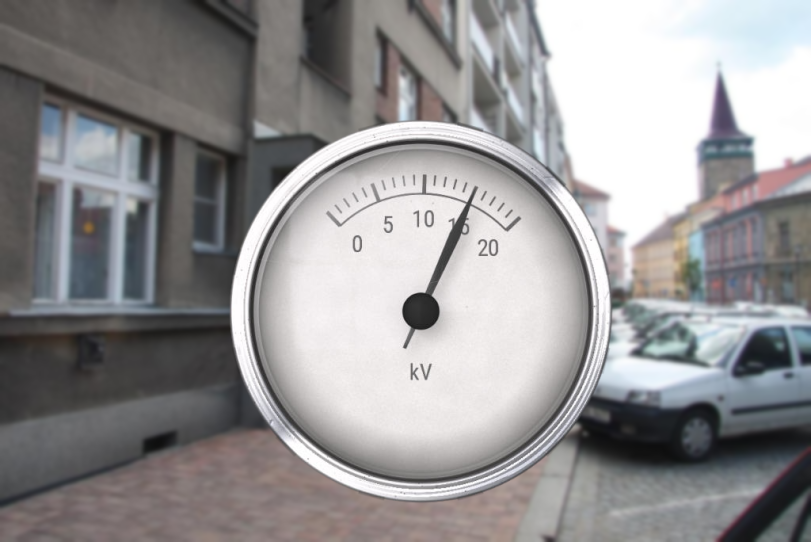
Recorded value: 15 kV
